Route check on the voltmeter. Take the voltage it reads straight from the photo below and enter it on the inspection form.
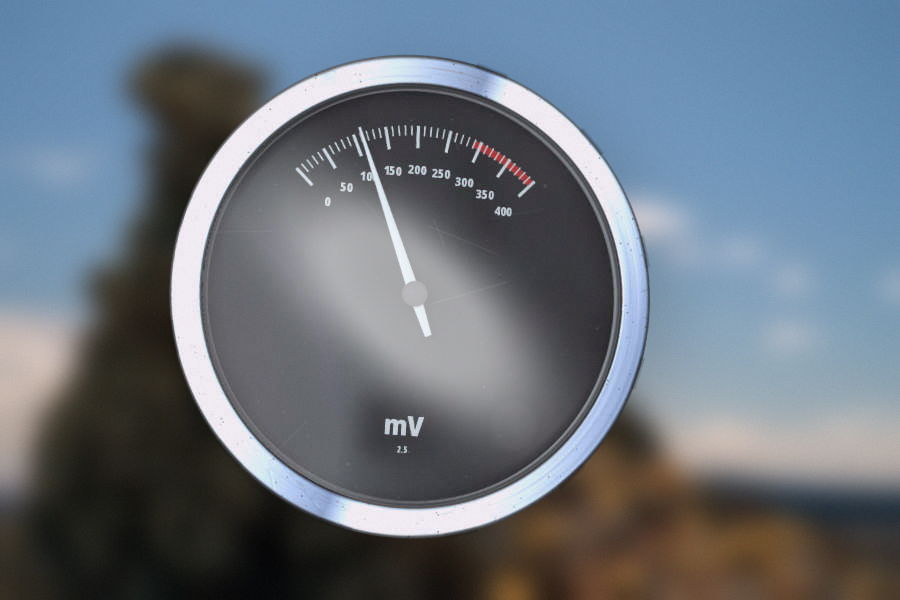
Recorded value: 110 mV
